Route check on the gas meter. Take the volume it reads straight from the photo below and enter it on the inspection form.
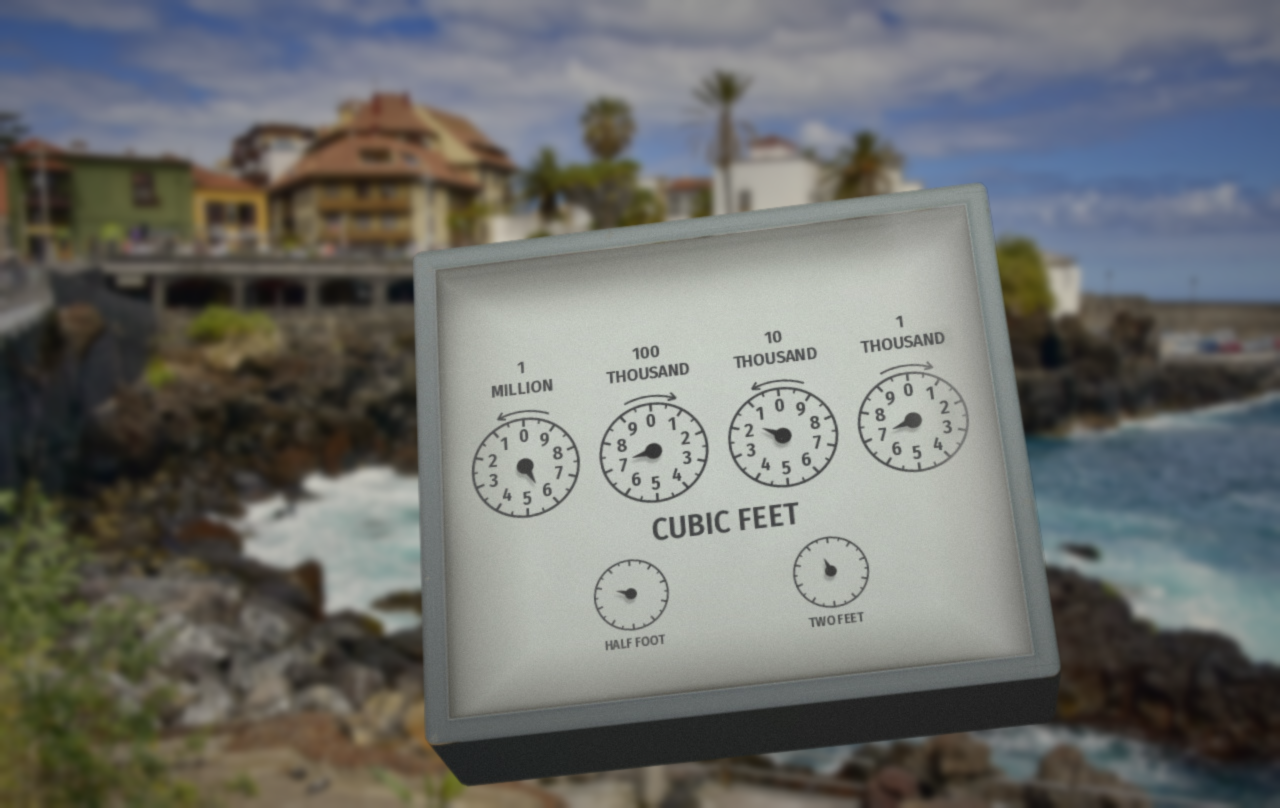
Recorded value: 571700 ft³
